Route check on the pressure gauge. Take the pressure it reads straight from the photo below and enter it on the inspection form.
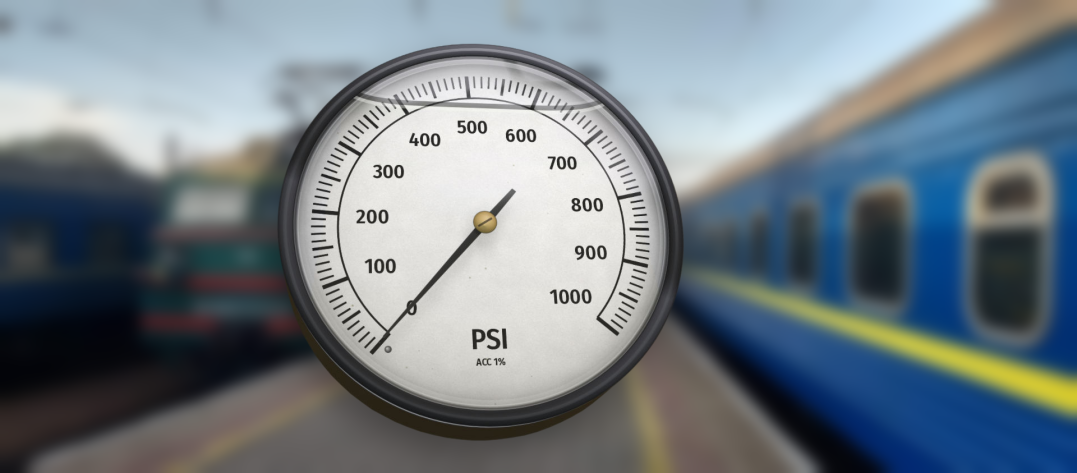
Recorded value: 0 psi
